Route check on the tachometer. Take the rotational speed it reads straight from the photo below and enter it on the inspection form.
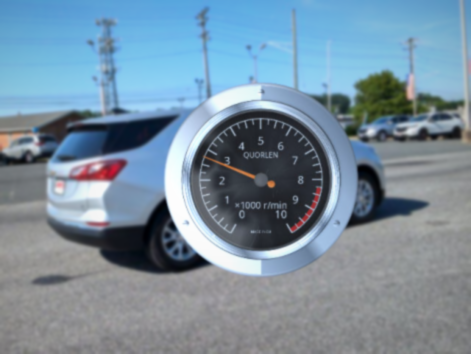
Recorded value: 2750 rpm
